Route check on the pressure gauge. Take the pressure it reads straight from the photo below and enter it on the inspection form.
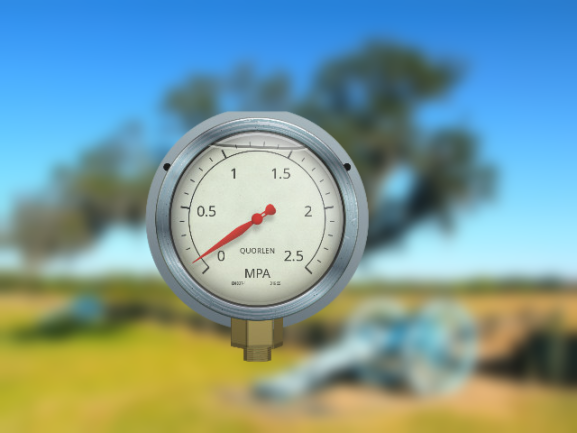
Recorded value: 0.1 MPa
